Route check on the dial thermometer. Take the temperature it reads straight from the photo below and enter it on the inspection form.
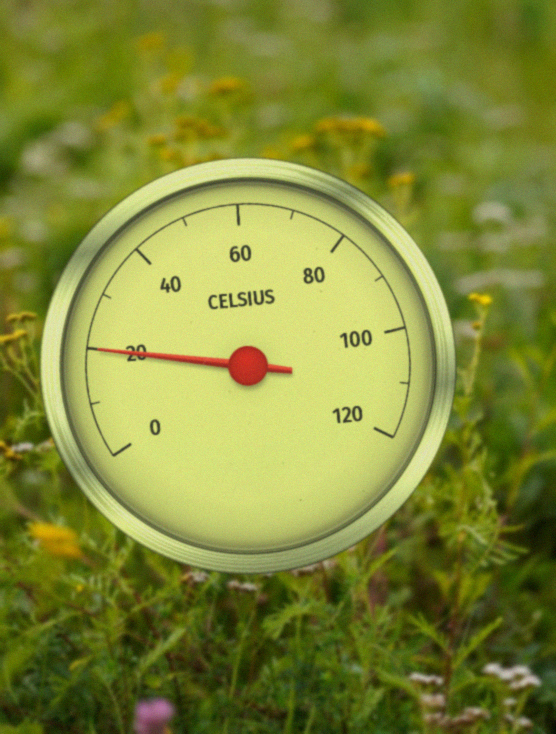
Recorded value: 20 °C
